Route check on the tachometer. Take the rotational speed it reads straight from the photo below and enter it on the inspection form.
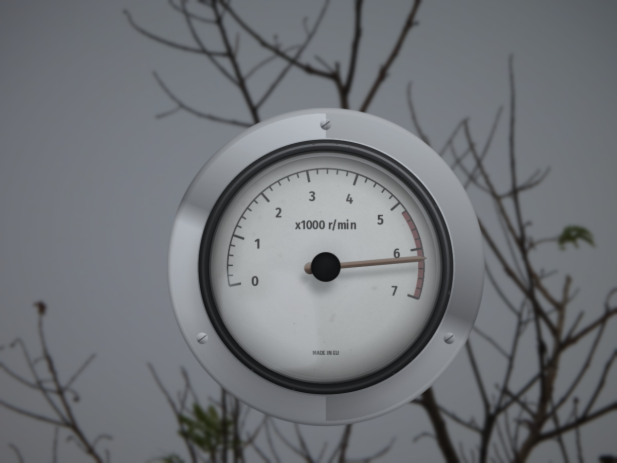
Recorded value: 6200 rpm
